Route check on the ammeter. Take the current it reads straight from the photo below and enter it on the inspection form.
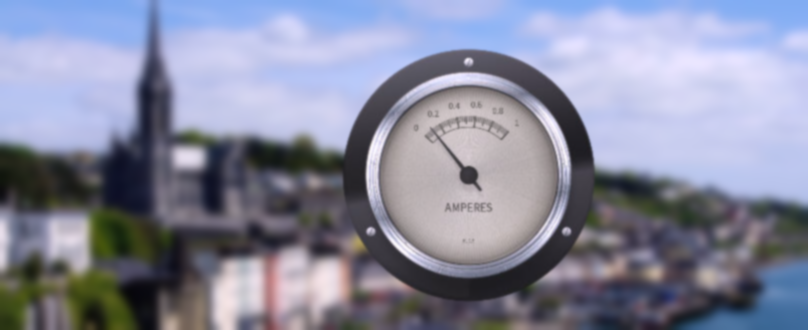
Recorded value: 0.1 A
